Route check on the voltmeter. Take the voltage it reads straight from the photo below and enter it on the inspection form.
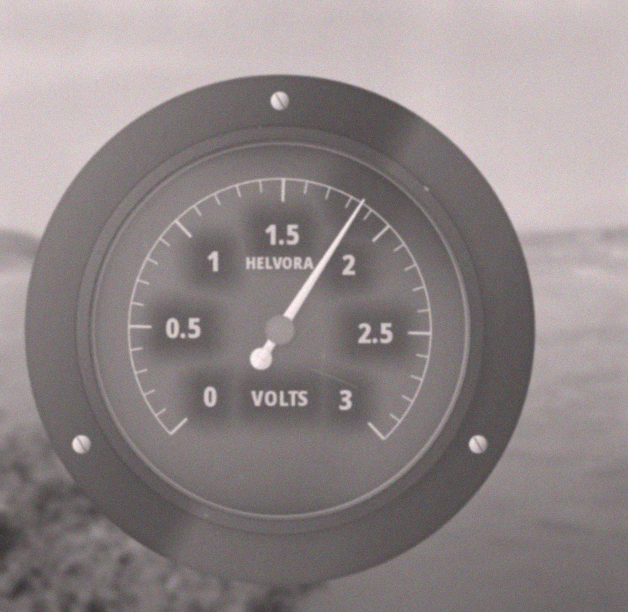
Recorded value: 1.85 V
